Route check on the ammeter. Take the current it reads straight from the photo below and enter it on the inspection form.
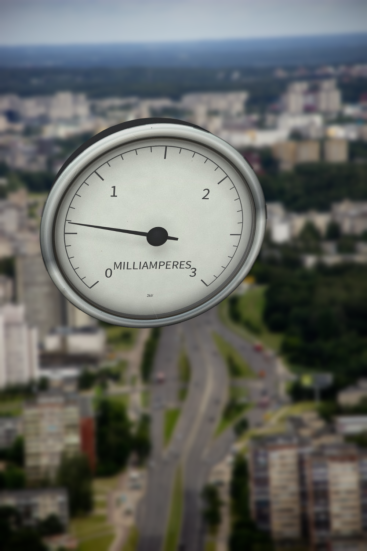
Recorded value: 0.6 mA
